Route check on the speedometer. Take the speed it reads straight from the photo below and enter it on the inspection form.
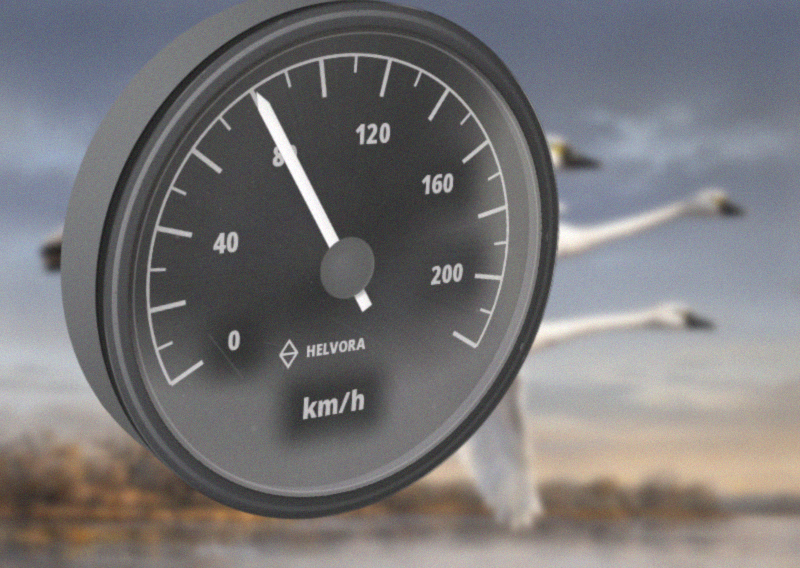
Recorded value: 80 km/h
